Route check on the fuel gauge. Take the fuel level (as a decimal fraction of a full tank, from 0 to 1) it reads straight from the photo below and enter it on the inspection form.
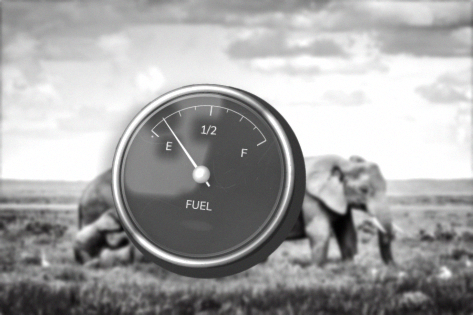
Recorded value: 0.125
